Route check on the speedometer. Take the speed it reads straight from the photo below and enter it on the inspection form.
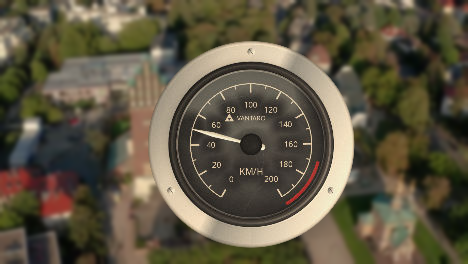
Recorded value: 50 km/h
